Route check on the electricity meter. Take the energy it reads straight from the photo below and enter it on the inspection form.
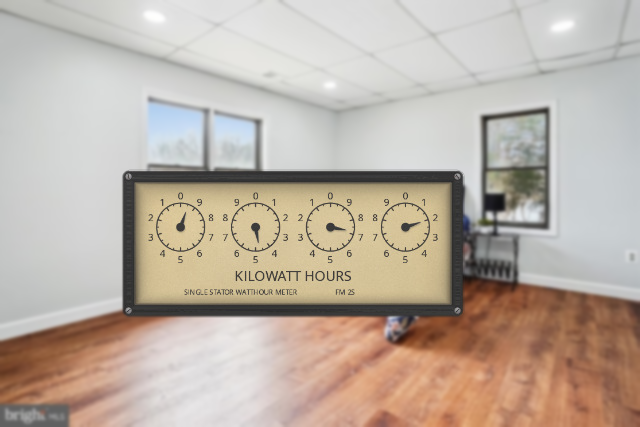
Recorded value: 9472 kWh
